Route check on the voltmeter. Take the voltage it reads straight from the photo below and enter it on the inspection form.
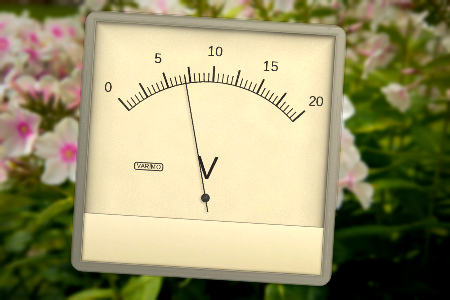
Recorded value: 7 V
